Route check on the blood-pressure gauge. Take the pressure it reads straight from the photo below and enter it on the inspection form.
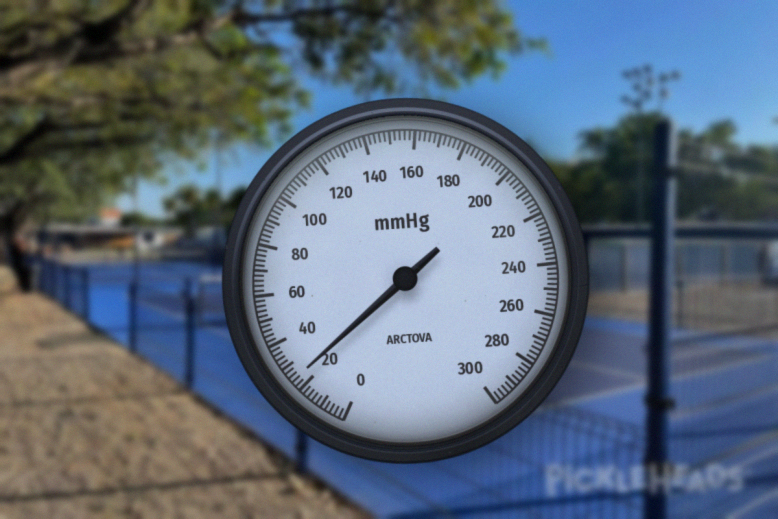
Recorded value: 24 mmHg
